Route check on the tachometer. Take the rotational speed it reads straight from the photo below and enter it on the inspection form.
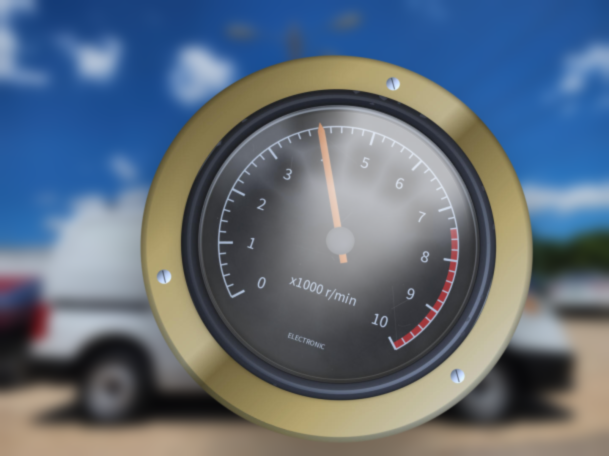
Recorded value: 4000 rpm
